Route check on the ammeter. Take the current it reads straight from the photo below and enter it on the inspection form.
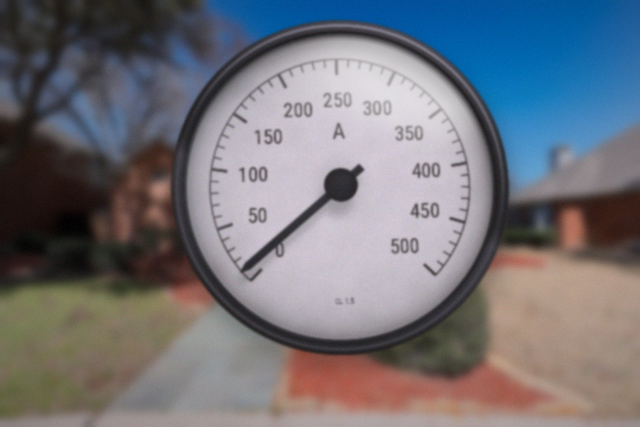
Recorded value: 10 A
